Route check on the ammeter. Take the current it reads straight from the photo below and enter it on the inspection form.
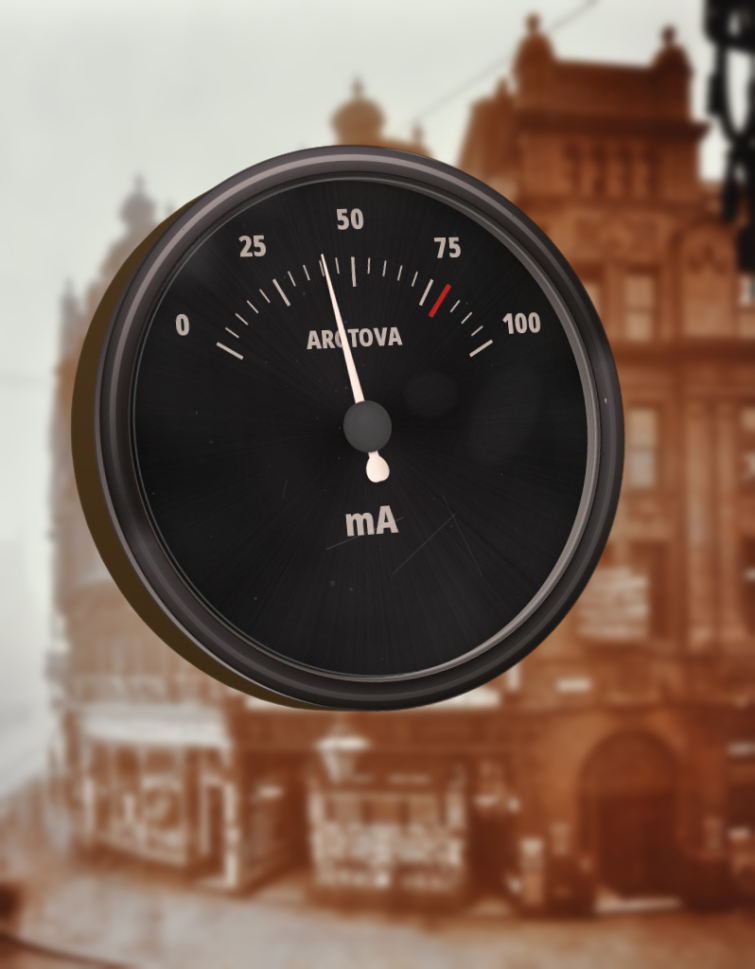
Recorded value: 40 mA
